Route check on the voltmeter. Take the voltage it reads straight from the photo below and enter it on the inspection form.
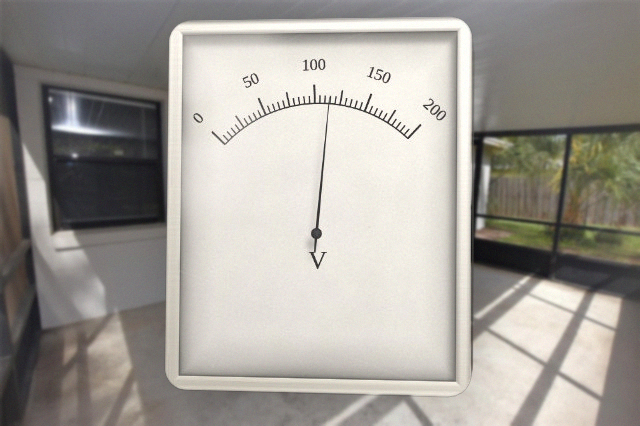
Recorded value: 115 V
